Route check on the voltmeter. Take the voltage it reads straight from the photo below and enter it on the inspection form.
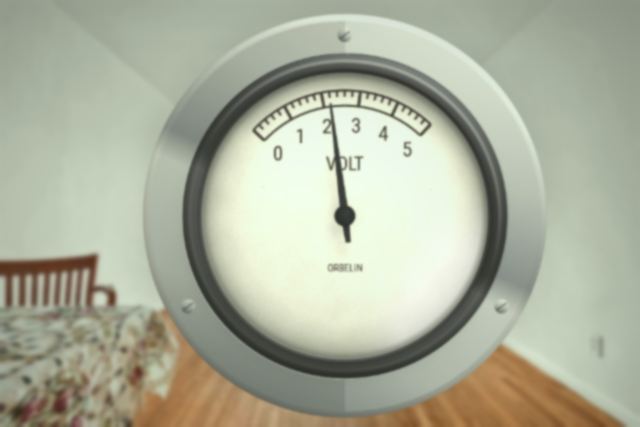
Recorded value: 2.2 V
